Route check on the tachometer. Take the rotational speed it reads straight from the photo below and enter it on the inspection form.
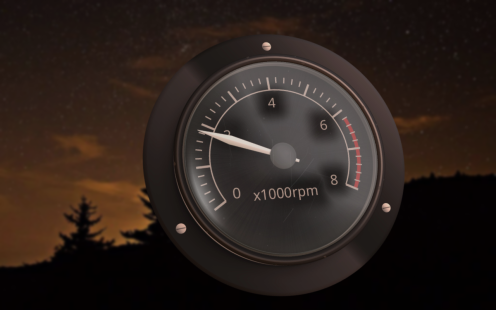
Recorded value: 1800 rpm
